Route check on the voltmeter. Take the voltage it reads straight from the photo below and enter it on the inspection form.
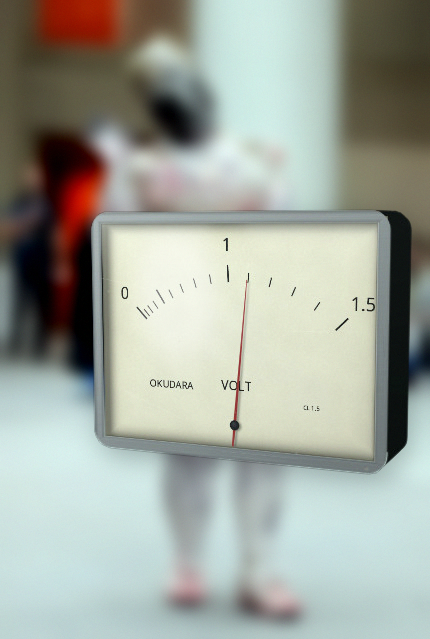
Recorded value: 1.1 V
